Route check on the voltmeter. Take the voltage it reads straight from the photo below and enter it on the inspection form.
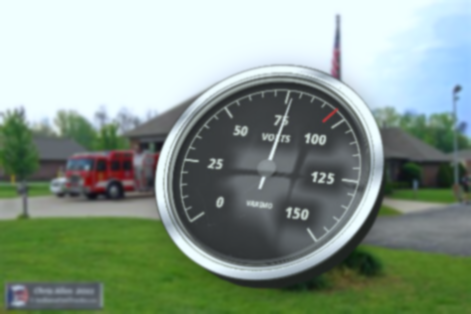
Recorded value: 77.5 V
